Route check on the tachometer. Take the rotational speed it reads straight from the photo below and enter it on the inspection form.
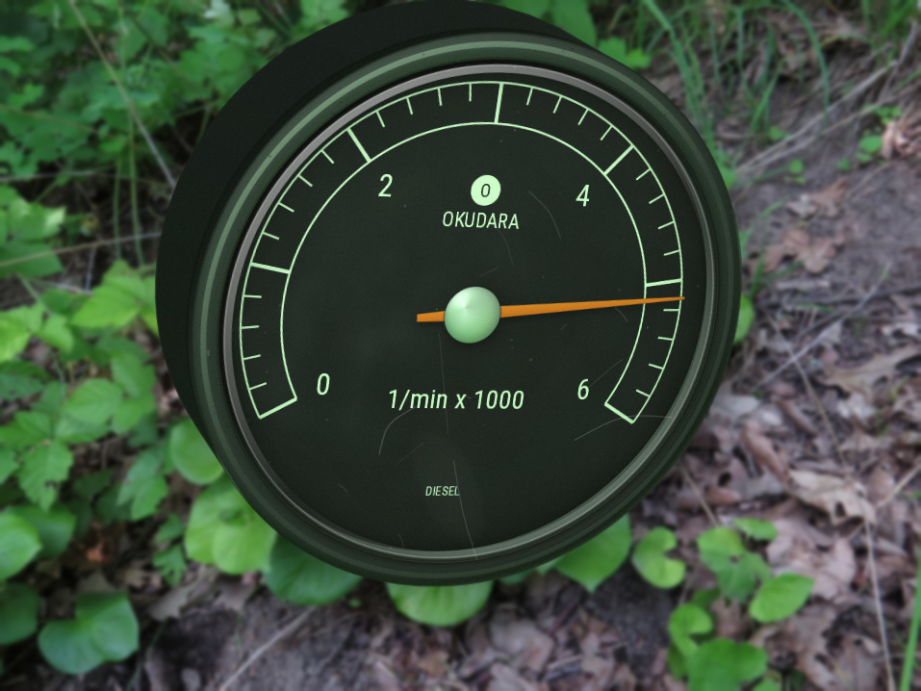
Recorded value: 5100 rpm
